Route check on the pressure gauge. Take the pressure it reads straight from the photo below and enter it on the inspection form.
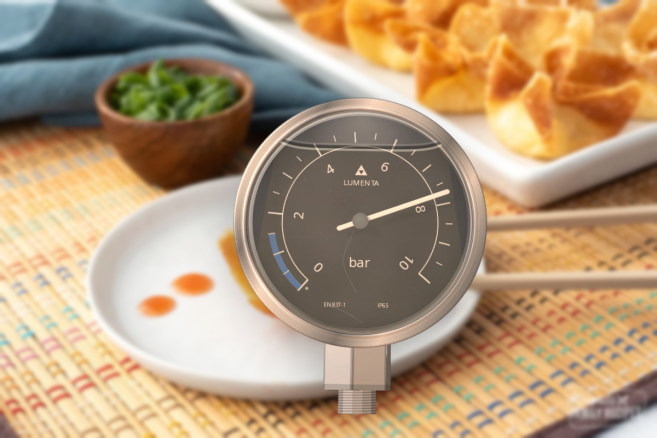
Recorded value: 7.75 bar
